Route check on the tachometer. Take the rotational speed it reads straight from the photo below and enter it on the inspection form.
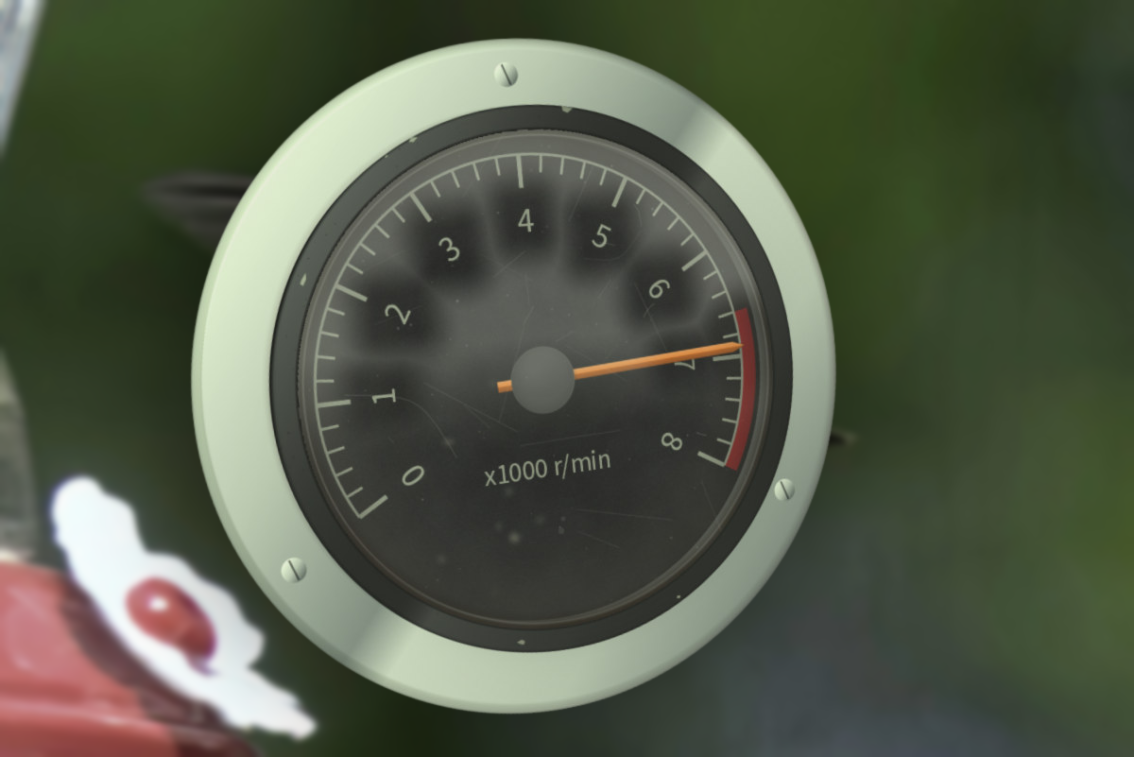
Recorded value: 6900 rpm
